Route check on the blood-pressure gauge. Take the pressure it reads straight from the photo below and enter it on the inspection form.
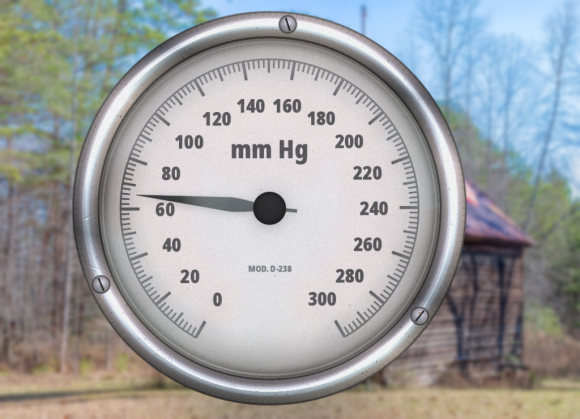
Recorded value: 66 mmHg
